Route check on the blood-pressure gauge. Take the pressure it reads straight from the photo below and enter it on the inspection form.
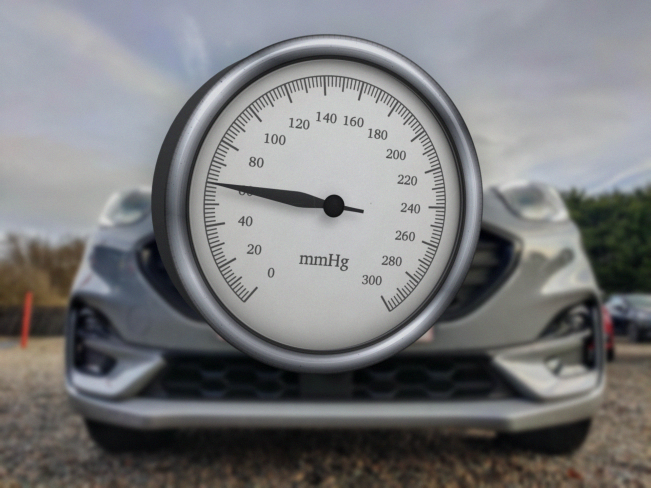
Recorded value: 60 mmHg
